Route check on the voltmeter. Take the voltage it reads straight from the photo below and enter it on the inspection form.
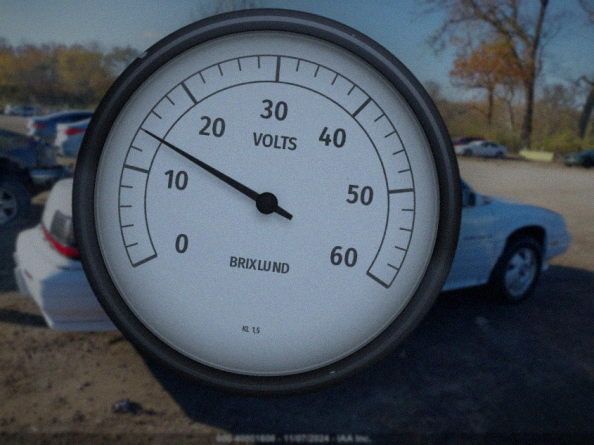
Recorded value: 14 V
